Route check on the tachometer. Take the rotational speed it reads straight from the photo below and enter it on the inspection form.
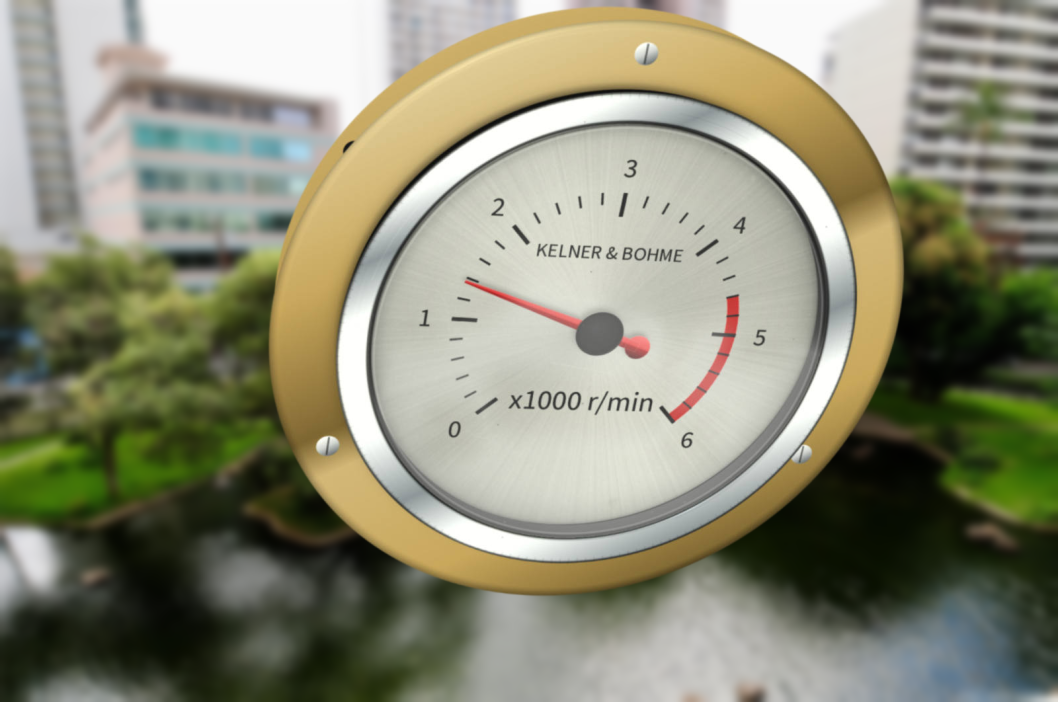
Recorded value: 1400 rpm
